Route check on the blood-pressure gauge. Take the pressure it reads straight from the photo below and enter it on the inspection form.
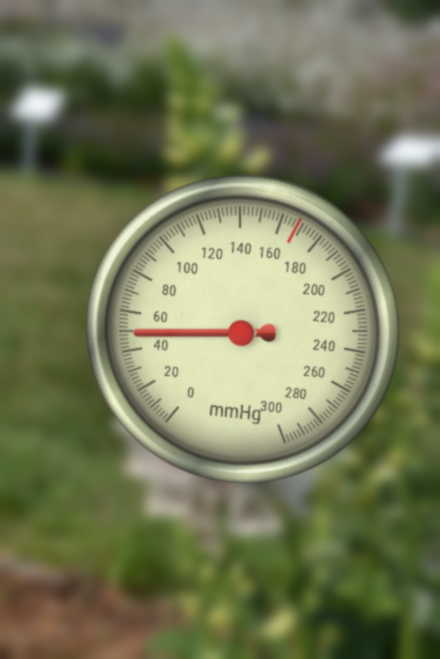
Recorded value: 50 mmHg
